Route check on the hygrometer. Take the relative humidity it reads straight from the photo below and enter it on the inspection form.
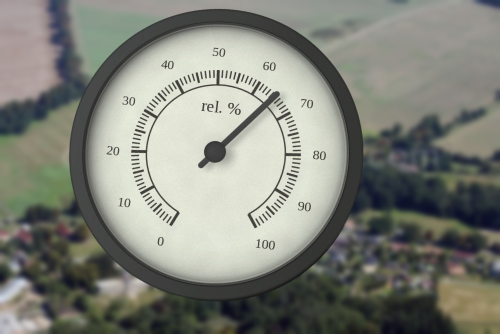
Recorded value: 65 %
